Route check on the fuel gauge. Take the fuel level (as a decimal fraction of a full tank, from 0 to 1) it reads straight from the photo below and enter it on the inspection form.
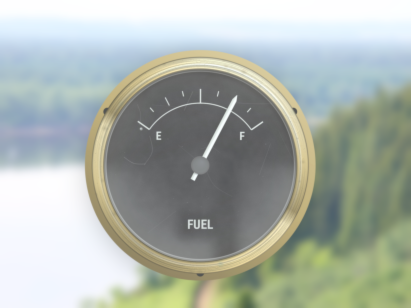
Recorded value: 0.75
